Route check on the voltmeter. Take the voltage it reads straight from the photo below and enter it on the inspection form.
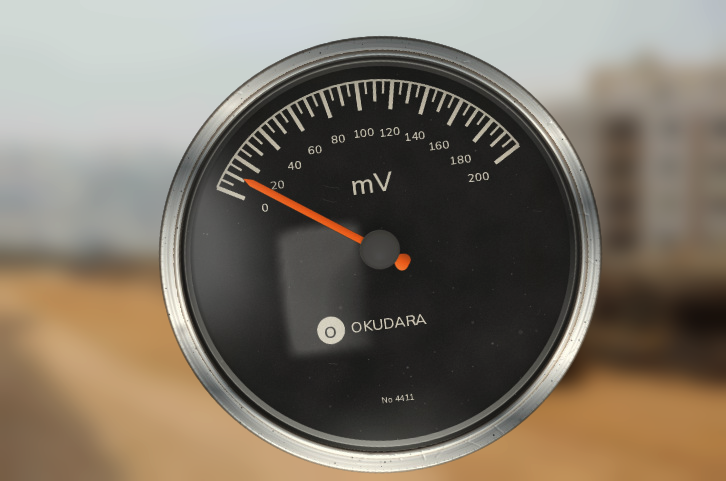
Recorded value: 10 mV
